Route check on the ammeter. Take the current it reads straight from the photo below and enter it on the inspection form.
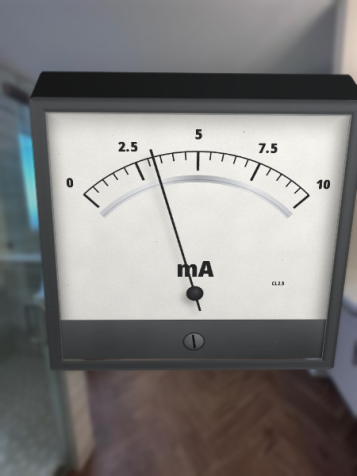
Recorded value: 3.25 mA
